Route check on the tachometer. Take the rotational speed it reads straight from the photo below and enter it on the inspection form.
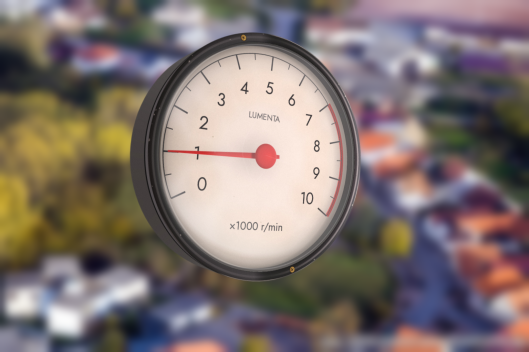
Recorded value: 1000 rpm
